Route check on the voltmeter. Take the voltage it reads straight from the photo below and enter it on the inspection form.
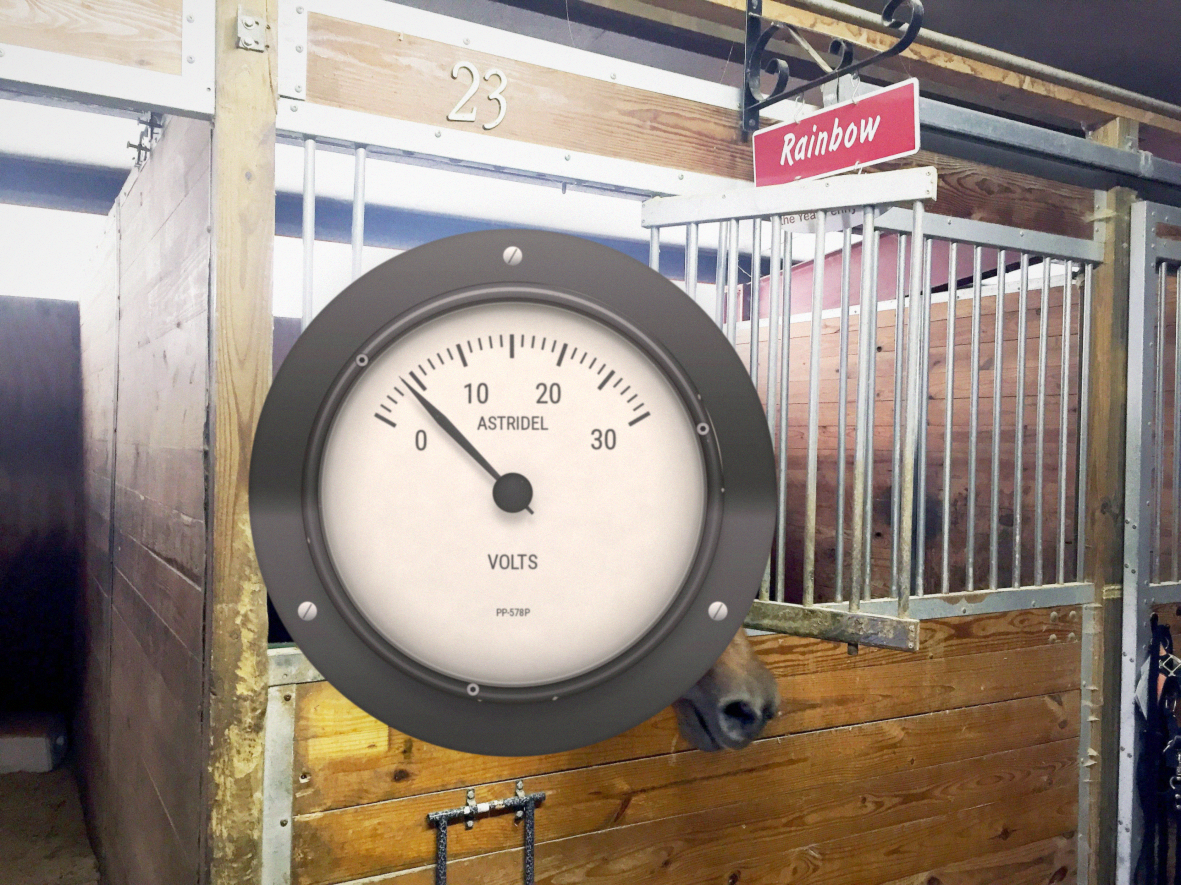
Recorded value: 4 V
